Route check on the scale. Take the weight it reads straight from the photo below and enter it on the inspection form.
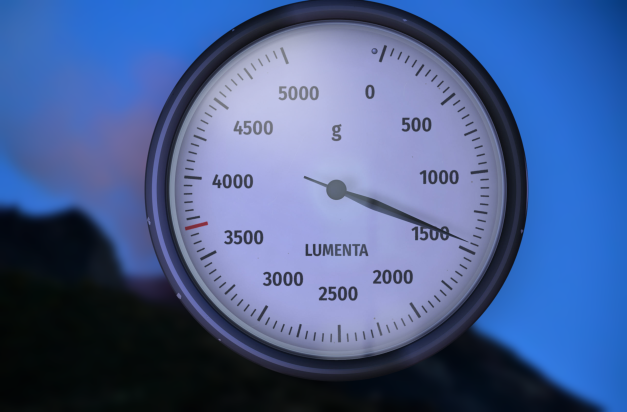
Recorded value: 1450 g
